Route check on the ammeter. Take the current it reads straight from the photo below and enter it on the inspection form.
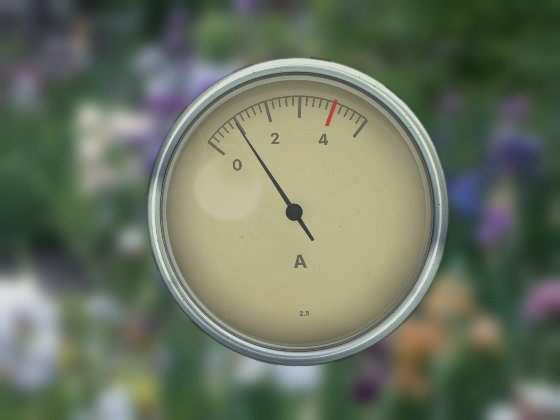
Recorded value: 1 A
